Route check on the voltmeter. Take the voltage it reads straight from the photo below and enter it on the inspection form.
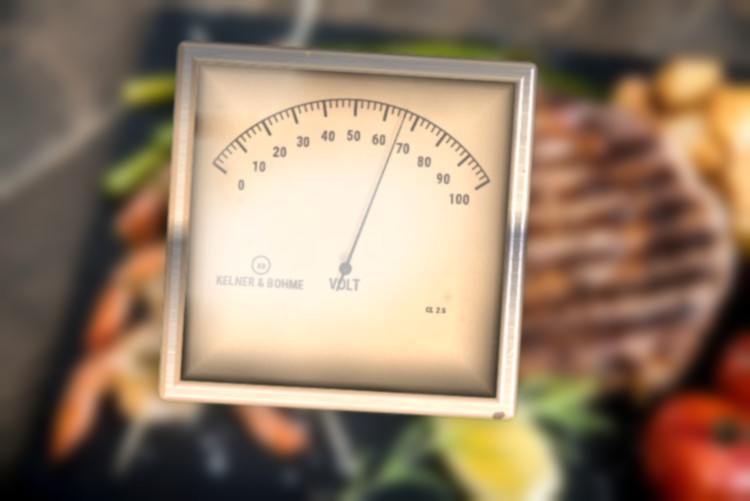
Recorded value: 66 V
